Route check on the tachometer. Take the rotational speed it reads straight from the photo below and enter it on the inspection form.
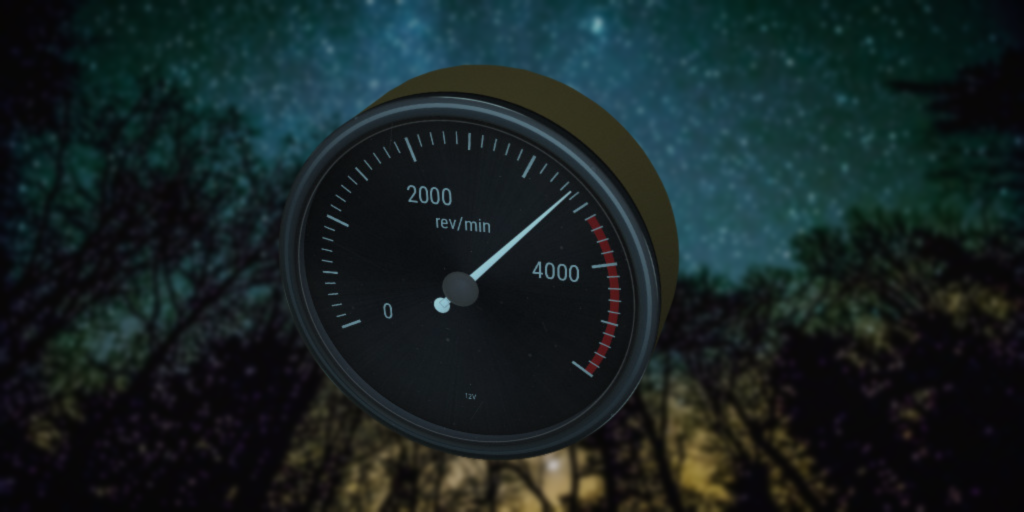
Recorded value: 3350 rpm
